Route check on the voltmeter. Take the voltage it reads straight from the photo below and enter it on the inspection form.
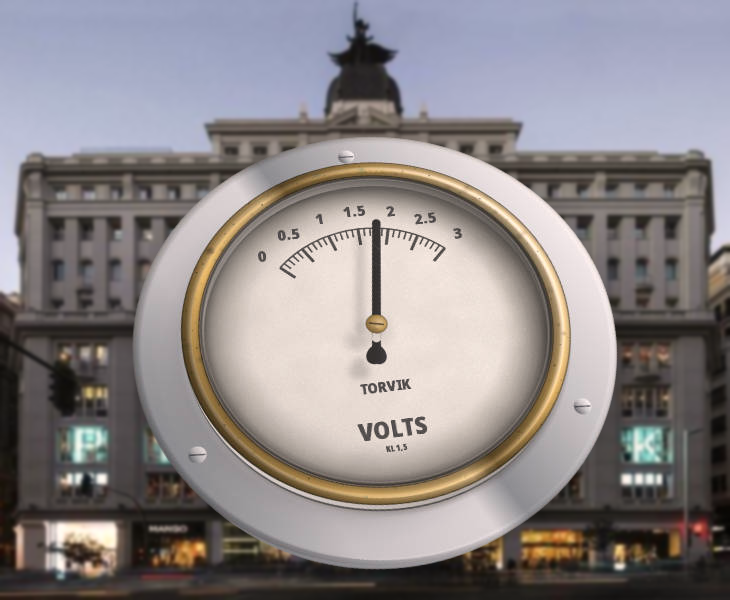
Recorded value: 1.8 V
